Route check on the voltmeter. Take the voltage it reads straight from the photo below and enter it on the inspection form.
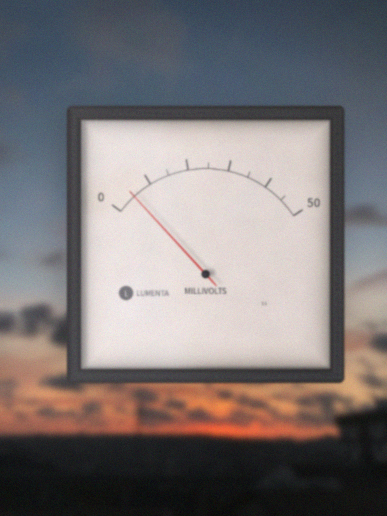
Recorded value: 5 mV
